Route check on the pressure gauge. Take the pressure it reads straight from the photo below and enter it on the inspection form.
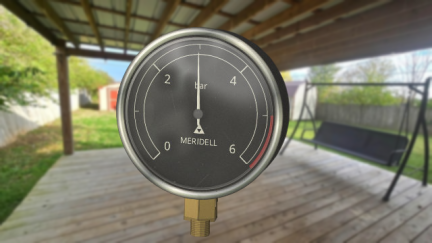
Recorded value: 3 bar
